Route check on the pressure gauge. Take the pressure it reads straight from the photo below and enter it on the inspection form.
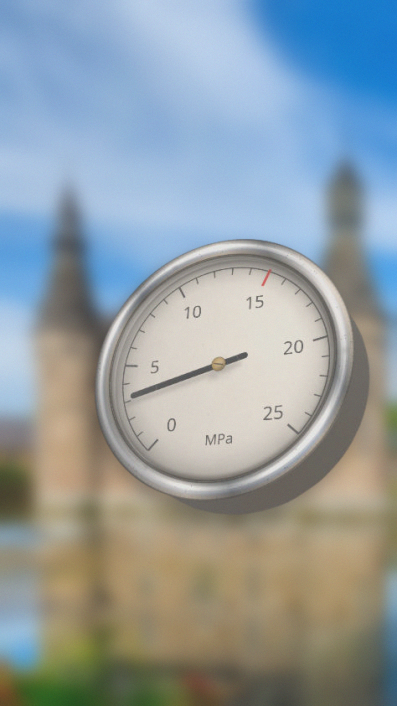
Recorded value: 3 MPa
